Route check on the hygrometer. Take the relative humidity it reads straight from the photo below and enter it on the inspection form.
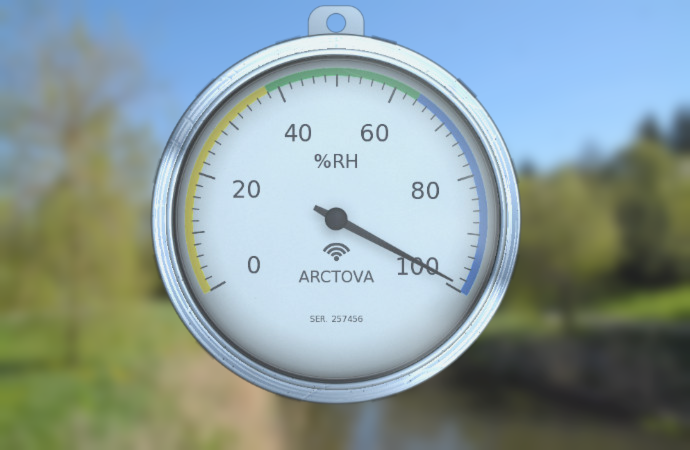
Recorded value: 99 %
